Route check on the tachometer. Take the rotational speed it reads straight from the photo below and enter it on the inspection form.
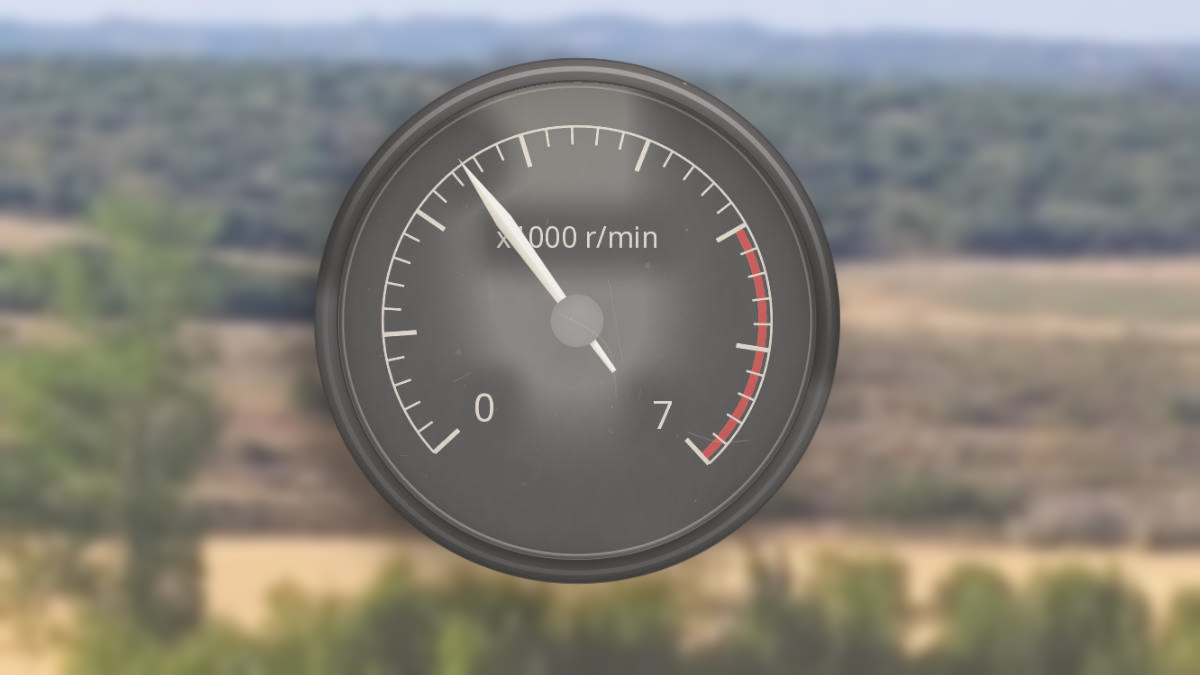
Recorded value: 2500 rpm
